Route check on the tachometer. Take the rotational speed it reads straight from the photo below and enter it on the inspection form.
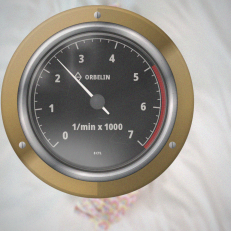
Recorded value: 2400 rpm
